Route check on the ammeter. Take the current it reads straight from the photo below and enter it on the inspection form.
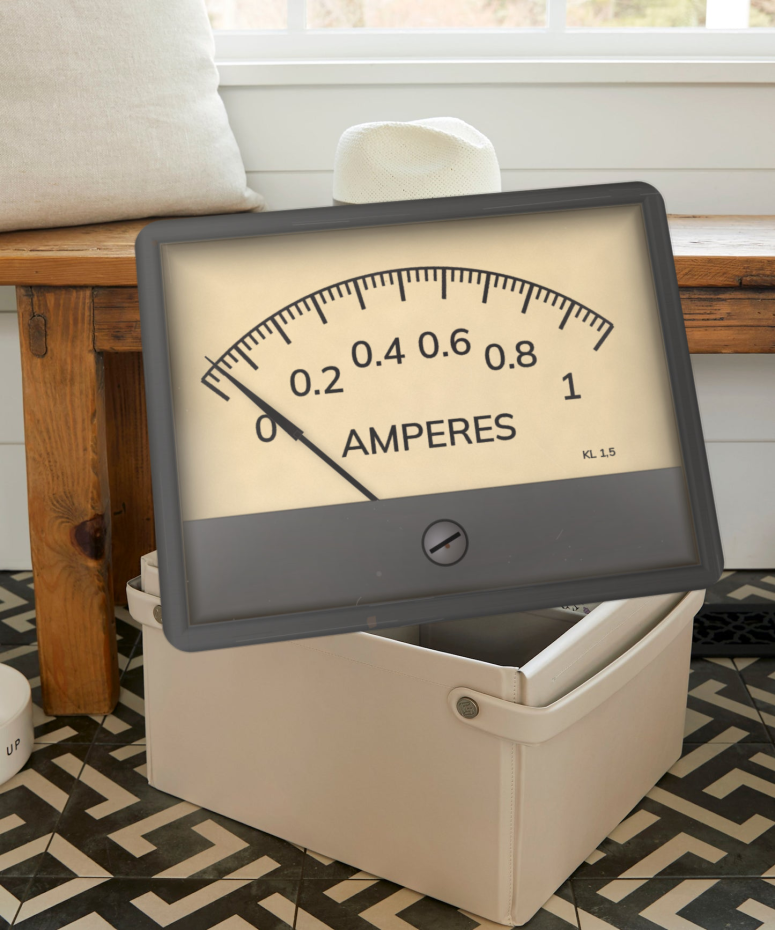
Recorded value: 0.04 A
